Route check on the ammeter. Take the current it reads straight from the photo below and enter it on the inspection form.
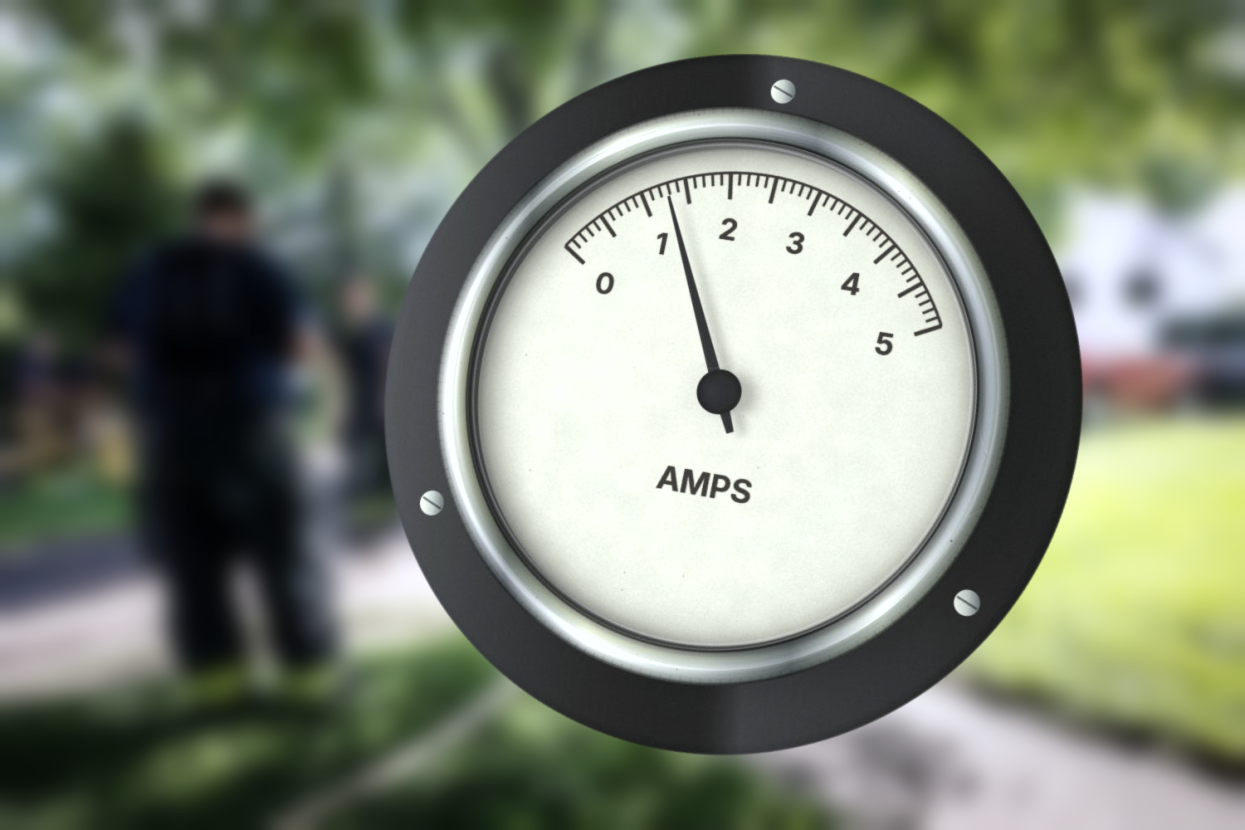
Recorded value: 1.3 A
